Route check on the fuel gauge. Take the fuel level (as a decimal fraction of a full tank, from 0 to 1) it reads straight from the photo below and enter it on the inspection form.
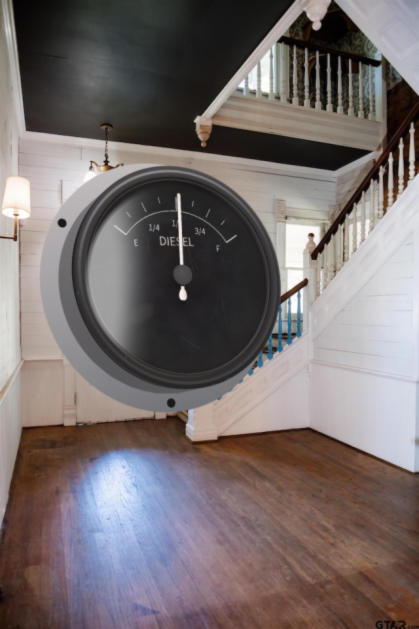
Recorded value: 0.5
